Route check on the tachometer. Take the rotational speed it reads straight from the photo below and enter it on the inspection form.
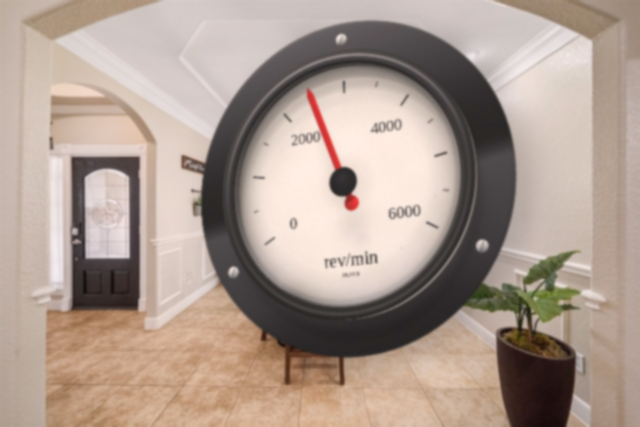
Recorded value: 2500 rpm
